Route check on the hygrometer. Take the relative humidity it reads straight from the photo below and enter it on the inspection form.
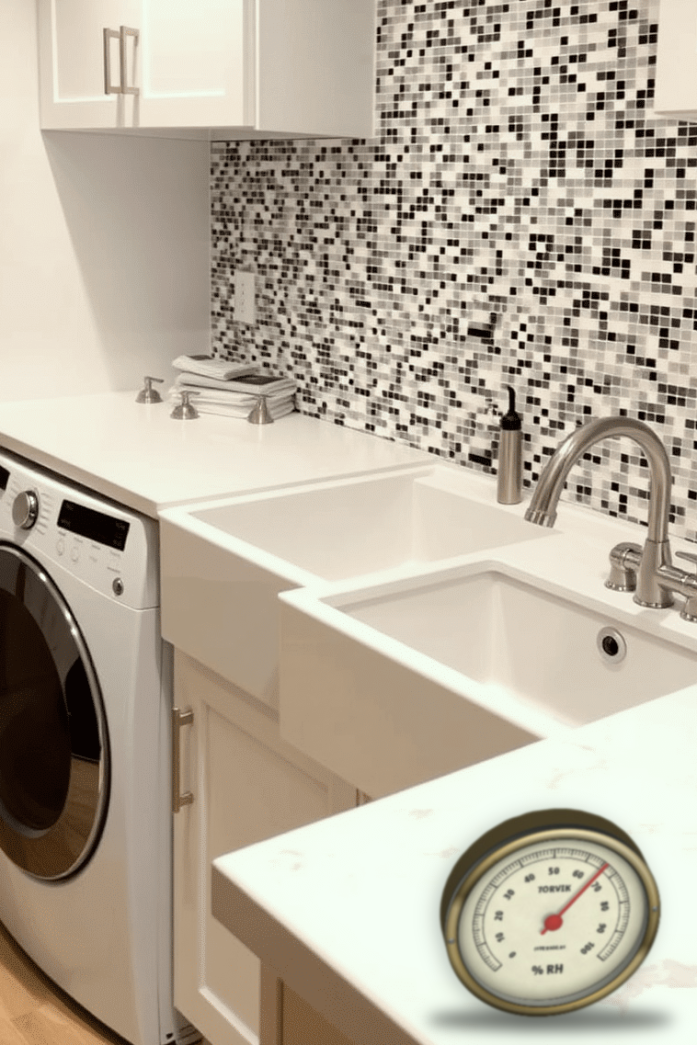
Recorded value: 65 %
